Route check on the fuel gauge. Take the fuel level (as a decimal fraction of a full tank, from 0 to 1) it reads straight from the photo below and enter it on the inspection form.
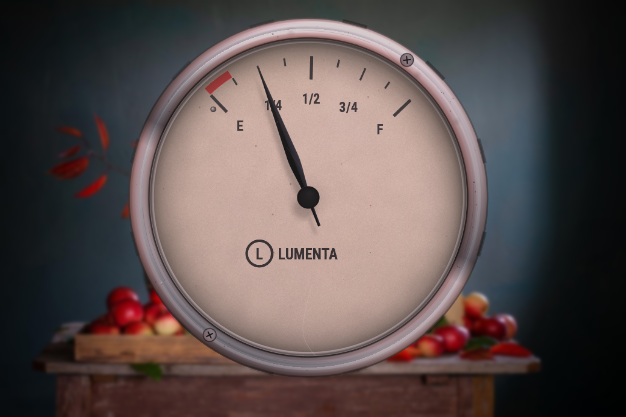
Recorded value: 0.25
